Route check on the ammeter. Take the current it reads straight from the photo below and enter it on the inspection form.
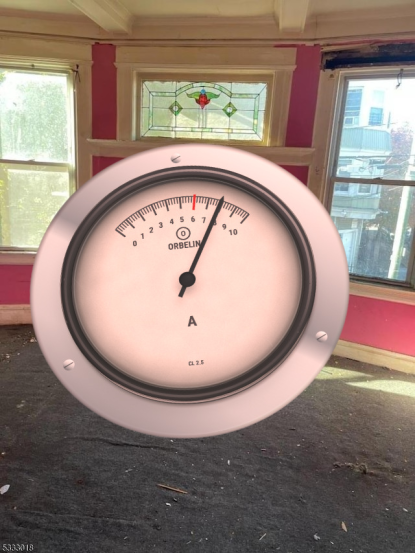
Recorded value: 8 A
